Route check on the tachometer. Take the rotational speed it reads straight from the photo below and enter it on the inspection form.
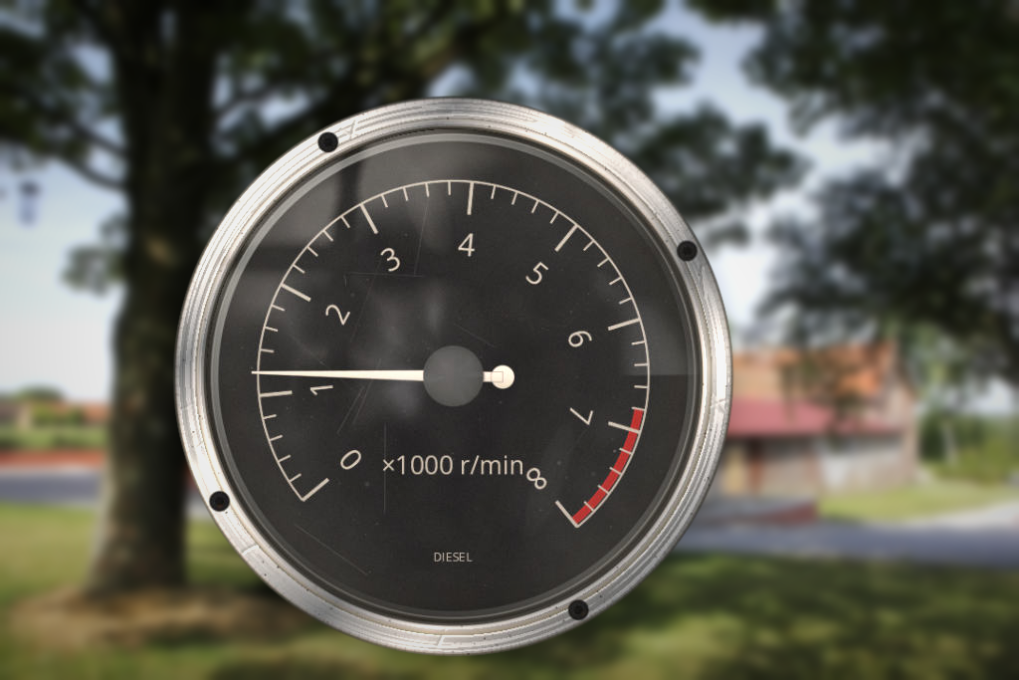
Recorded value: 1200 rpm
